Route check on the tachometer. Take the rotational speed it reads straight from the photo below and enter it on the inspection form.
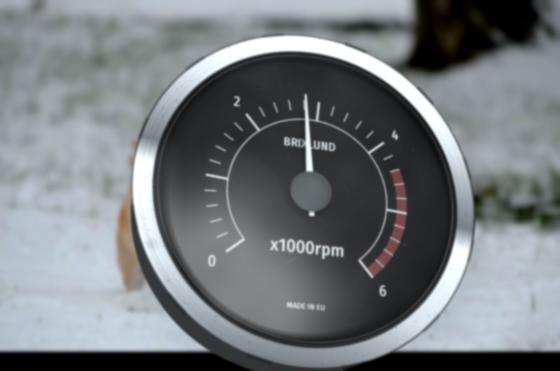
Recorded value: 2800 rpm
